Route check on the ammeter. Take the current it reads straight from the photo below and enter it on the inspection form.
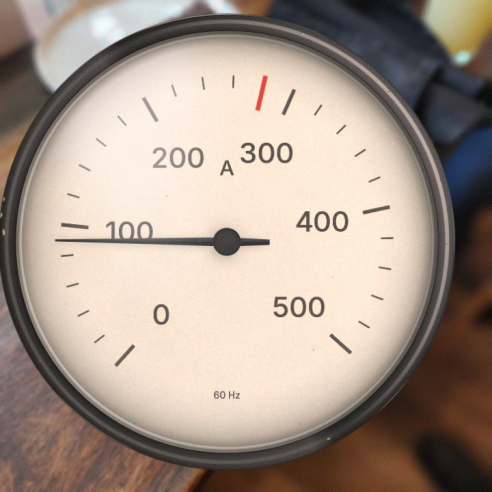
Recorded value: 90 A
